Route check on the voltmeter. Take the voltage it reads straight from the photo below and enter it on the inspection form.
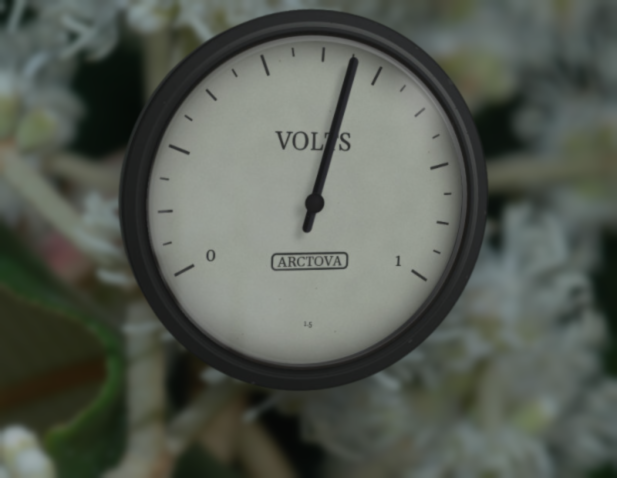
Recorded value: 0.55 V
